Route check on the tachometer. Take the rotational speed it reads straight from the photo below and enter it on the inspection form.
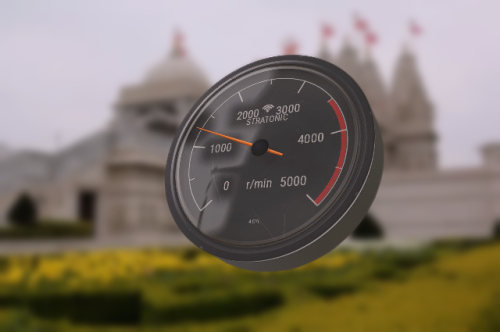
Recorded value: 1250 rpm
